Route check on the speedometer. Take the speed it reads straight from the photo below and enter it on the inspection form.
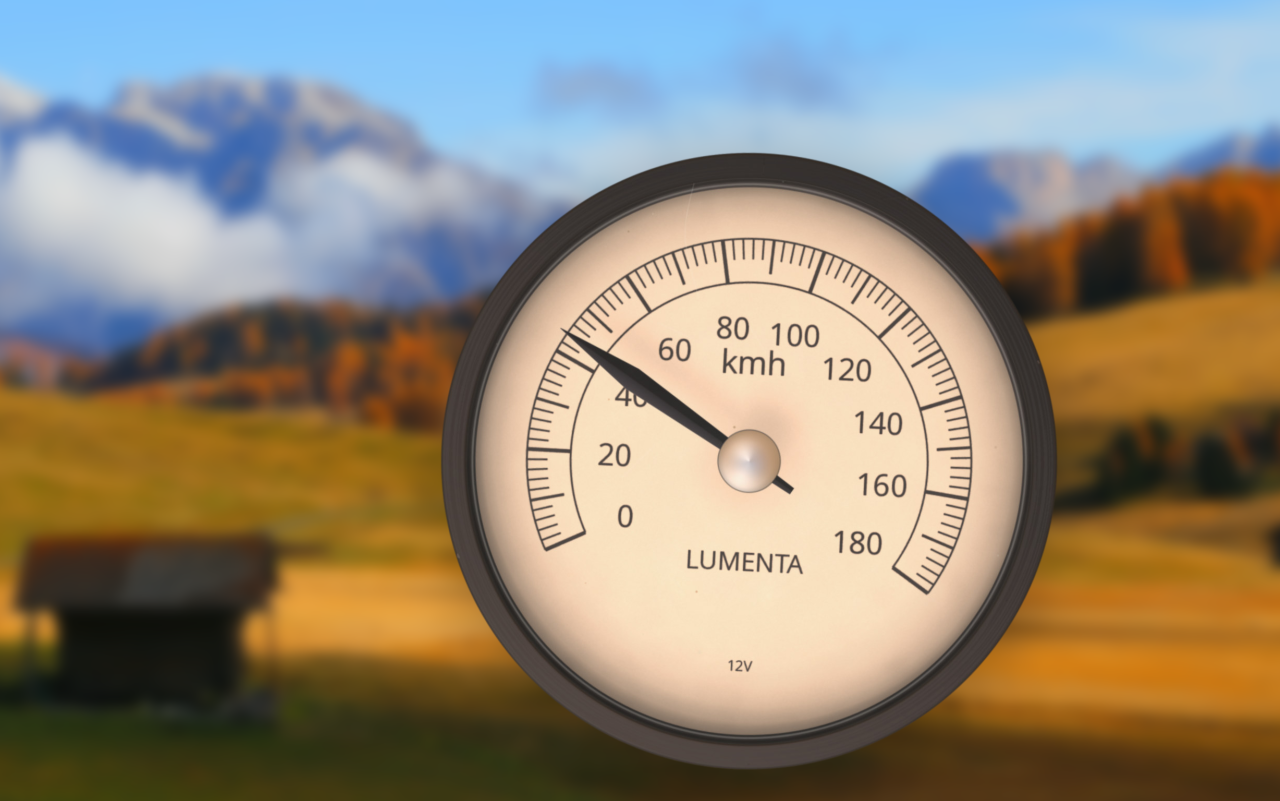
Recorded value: 44 km/h
